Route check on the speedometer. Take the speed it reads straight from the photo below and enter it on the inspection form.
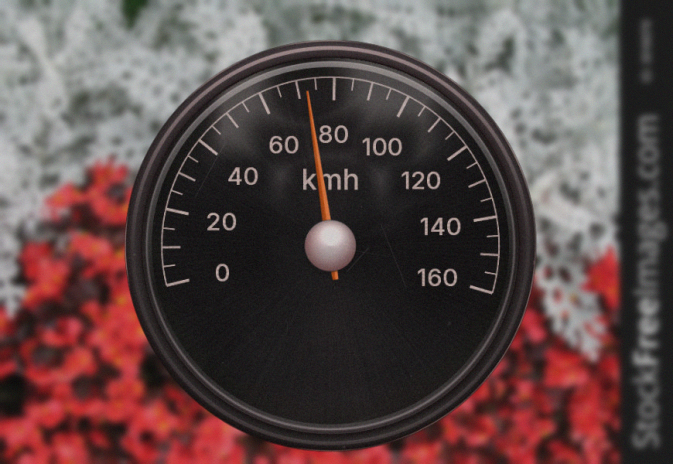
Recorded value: 72.5 km/h
